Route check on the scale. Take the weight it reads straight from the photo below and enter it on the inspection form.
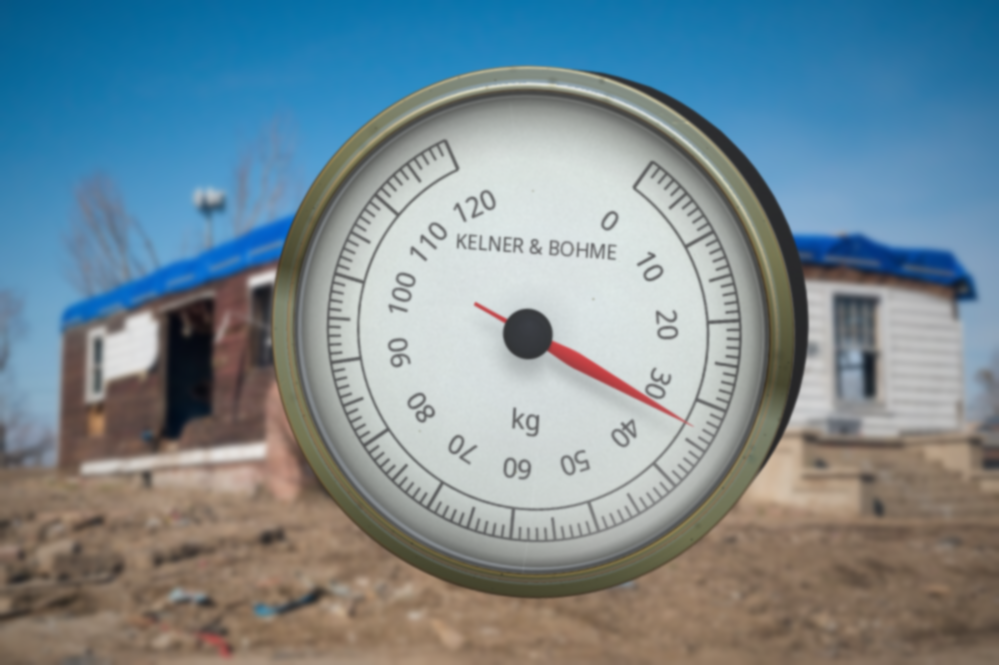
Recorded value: 33 kg
